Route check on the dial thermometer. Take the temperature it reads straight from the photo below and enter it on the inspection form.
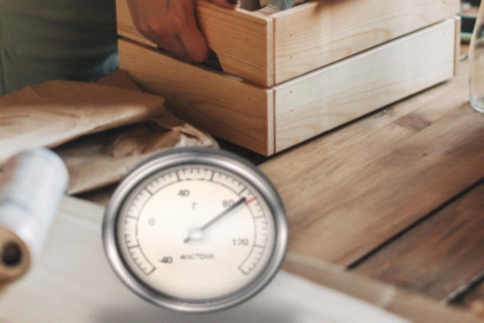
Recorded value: 84 °F
